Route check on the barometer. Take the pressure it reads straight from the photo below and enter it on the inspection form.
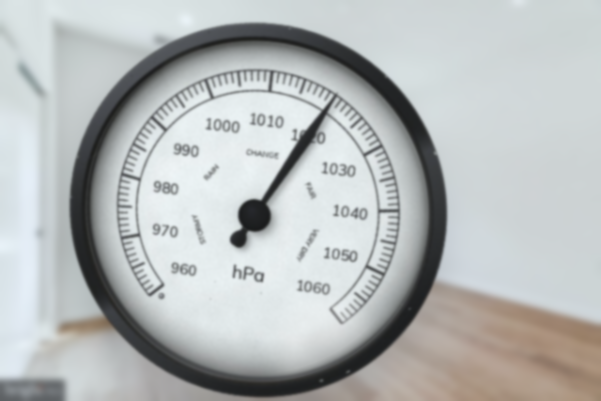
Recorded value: 1020 hPa
